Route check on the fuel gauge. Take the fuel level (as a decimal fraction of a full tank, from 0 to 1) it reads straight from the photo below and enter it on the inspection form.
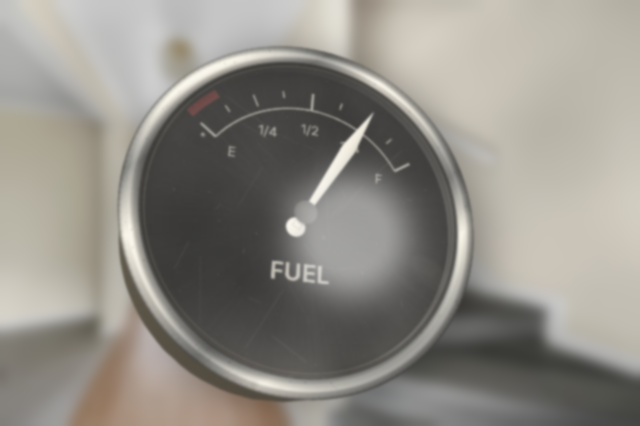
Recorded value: 0.75
